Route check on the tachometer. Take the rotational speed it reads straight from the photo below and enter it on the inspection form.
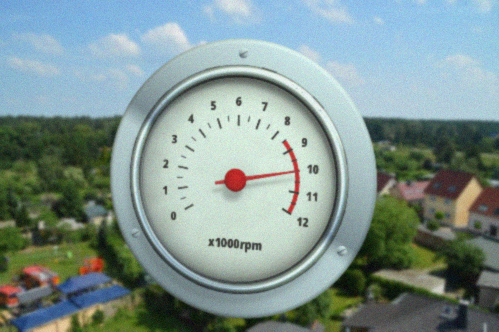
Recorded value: 10000 rpm
